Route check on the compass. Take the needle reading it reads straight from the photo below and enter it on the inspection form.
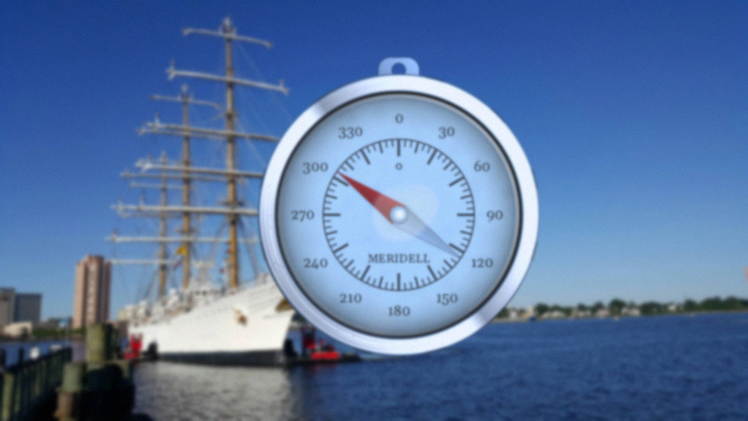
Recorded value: 305 °
